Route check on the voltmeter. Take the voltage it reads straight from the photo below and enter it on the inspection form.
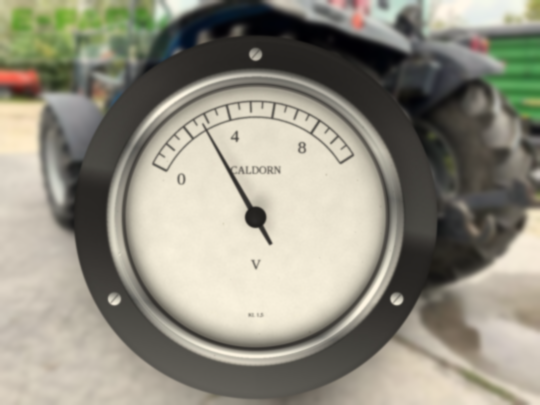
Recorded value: 2.75 V
